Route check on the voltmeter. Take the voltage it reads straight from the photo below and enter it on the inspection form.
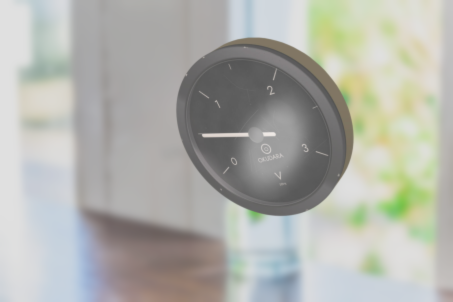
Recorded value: 0.5 V
